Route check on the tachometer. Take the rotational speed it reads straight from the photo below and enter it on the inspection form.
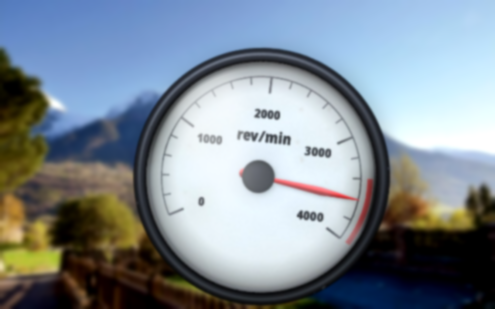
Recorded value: 3600 rpm
